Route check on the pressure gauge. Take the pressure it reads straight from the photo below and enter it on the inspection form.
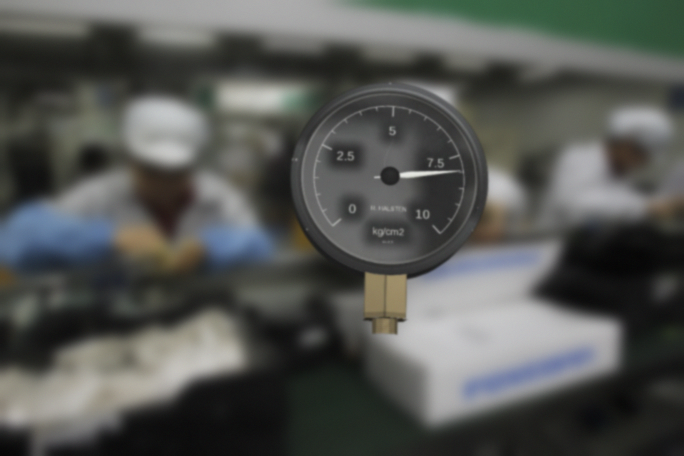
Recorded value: 8 kg/cm²
